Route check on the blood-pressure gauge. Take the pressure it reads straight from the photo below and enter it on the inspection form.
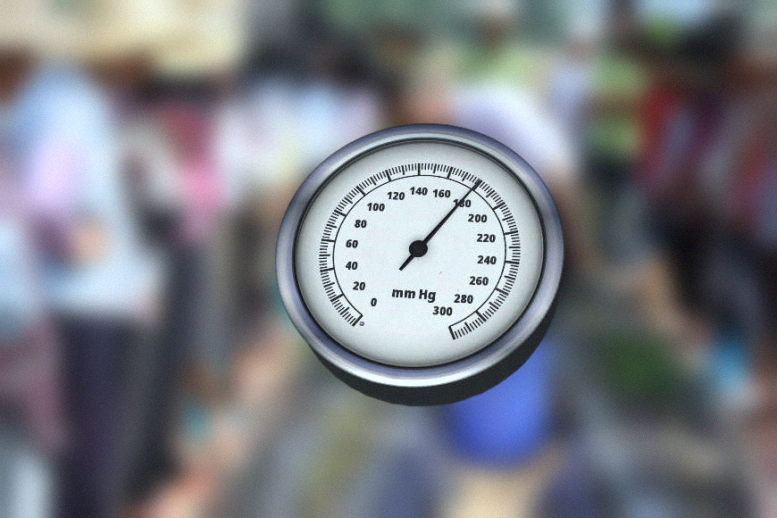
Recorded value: 180 mmHg
